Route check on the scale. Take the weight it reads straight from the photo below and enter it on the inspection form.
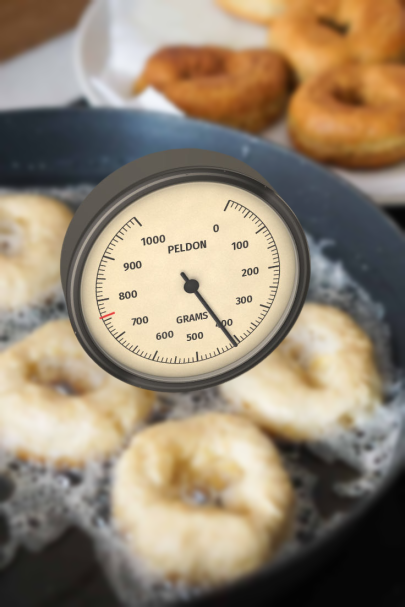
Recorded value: 410 g
